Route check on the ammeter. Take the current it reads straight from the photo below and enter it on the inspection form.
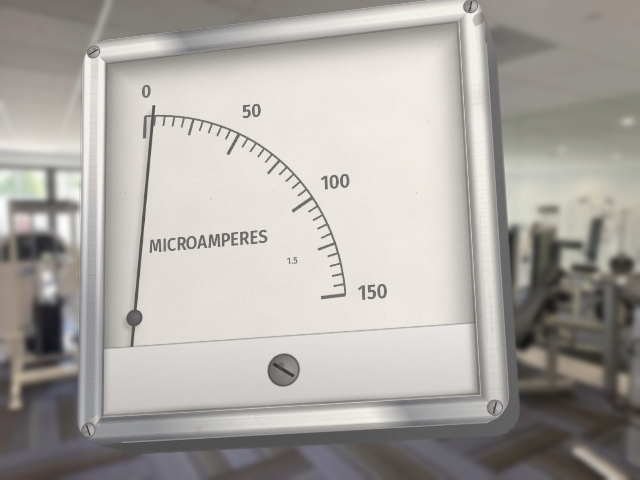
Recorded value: 5 µA
